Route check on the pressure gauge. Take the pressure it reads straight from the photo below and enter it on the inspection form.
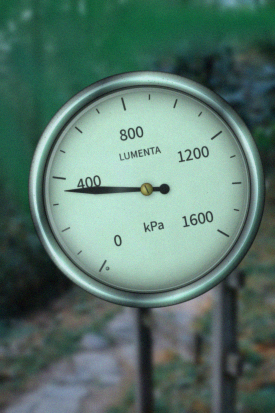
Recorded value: 350 kPa
